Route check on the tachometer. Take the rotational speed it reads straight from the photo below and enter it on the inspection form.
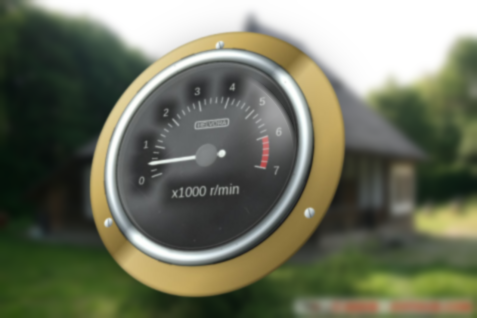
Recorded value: 400 rpm
